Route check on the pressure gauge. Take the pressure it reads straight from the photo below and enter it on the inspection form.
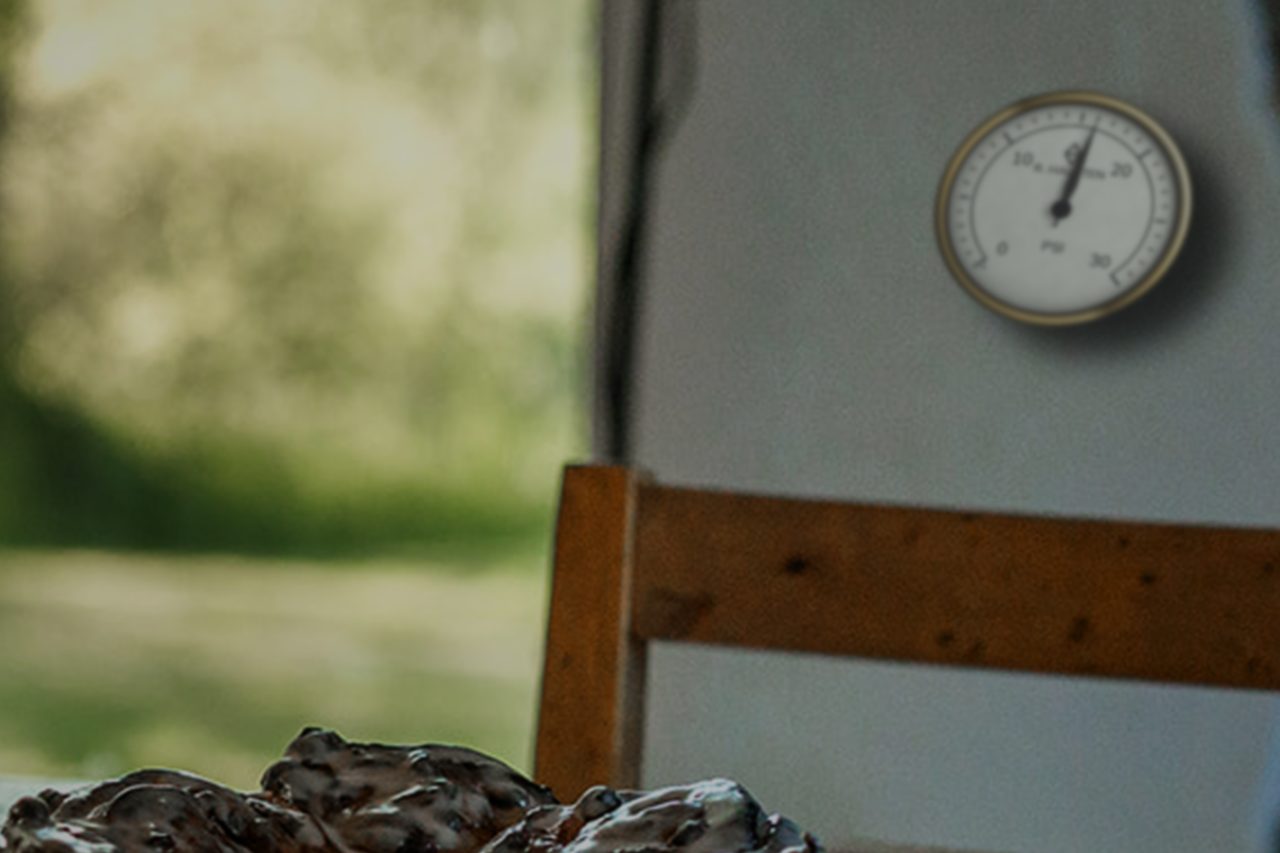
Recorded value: 16 psi
